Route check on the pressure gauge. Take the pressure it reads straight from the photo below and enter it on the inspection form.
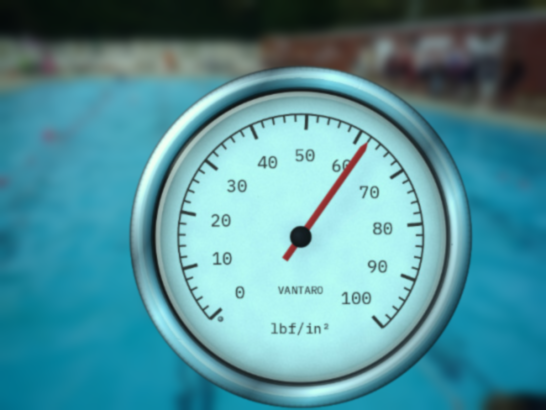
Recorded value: 62 psi
